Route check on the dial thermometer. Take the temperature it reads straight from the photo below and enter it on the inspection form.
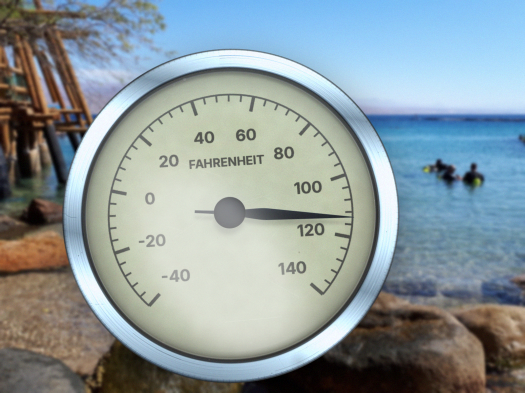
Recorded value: 114 °F
